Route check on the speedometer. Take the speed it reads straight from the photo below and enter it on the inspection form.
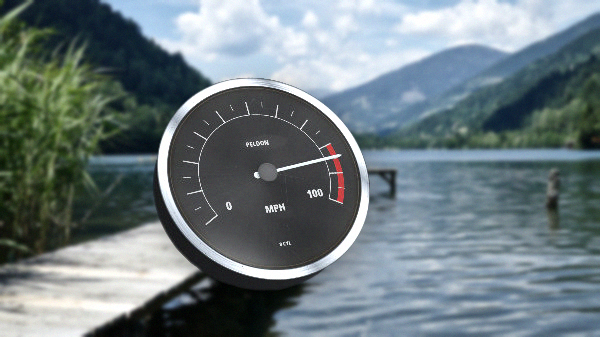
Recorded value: 85 mph
